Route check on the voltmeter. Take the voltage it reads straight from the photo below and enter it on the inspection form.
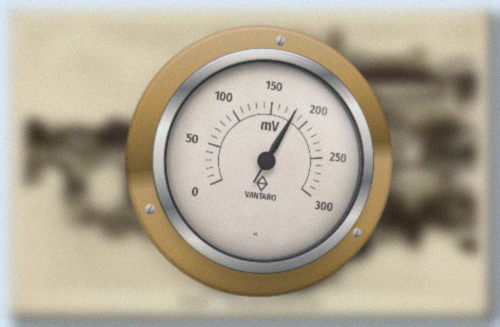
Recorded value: 180 mV
